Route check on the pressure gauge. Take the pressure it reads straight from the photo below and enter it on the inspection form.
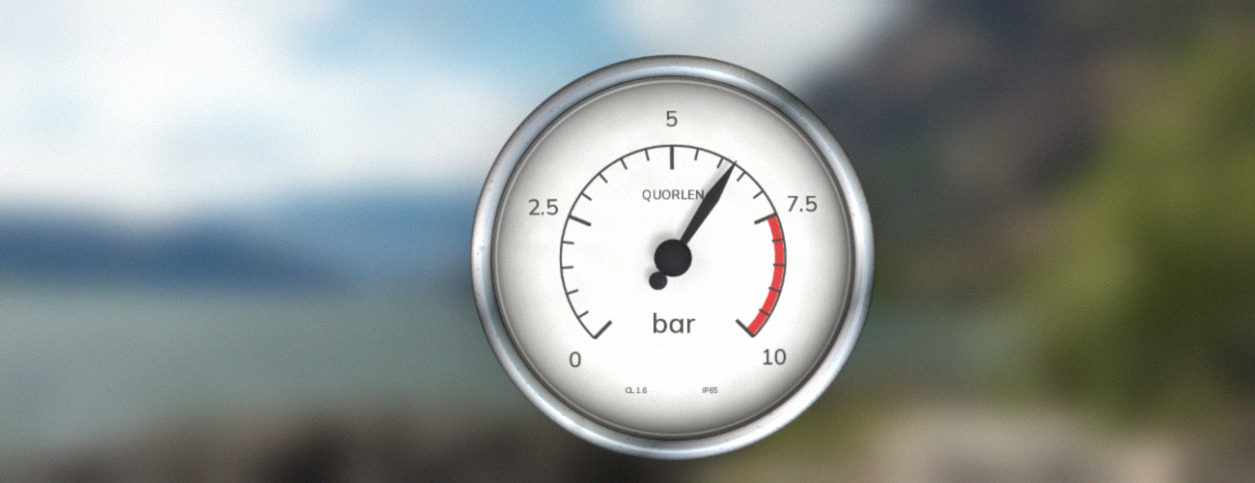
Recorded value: 6.25 bar
